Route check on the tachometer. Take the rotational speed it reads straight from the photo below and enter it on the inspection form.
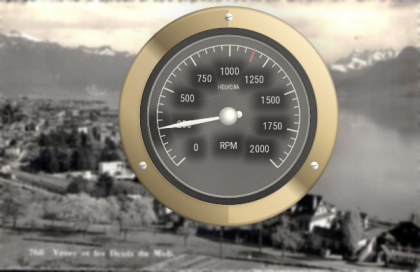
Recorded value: 250 rpm
